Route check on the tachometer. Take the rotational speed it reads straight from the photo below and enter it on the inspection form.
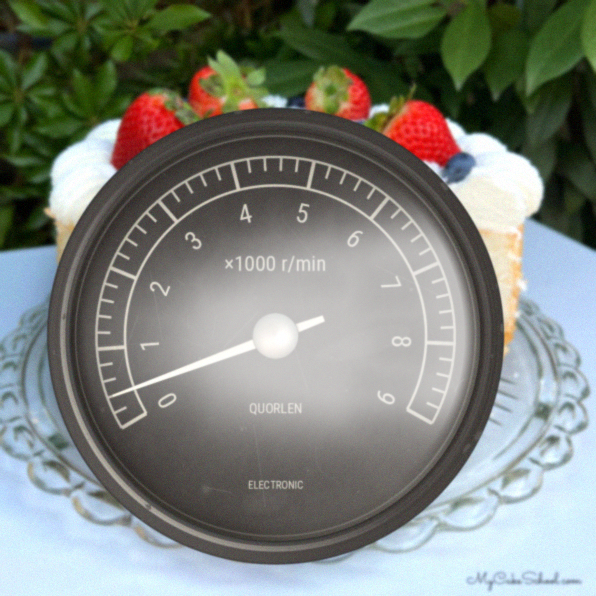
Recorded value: 400 rpm
